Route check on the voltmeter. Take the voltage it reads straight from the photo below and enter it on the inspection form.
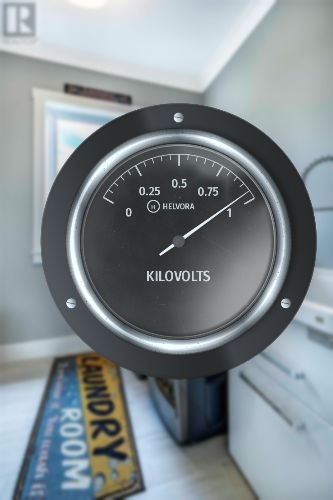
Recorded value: 0.95 kV
